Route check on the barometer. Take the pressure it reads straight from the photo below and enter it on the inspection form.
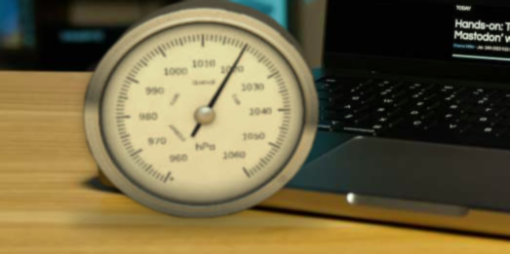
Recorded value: 1020 hPa
